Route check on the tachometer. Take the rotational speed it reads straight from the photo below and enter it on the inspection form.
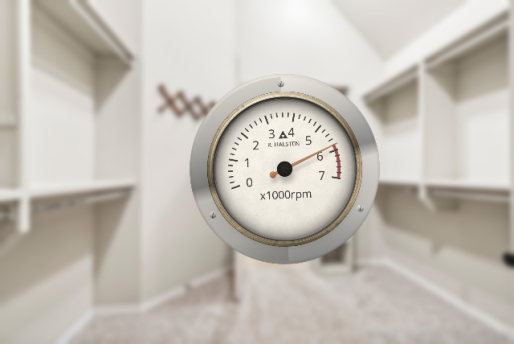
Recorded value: 5800 rpm
